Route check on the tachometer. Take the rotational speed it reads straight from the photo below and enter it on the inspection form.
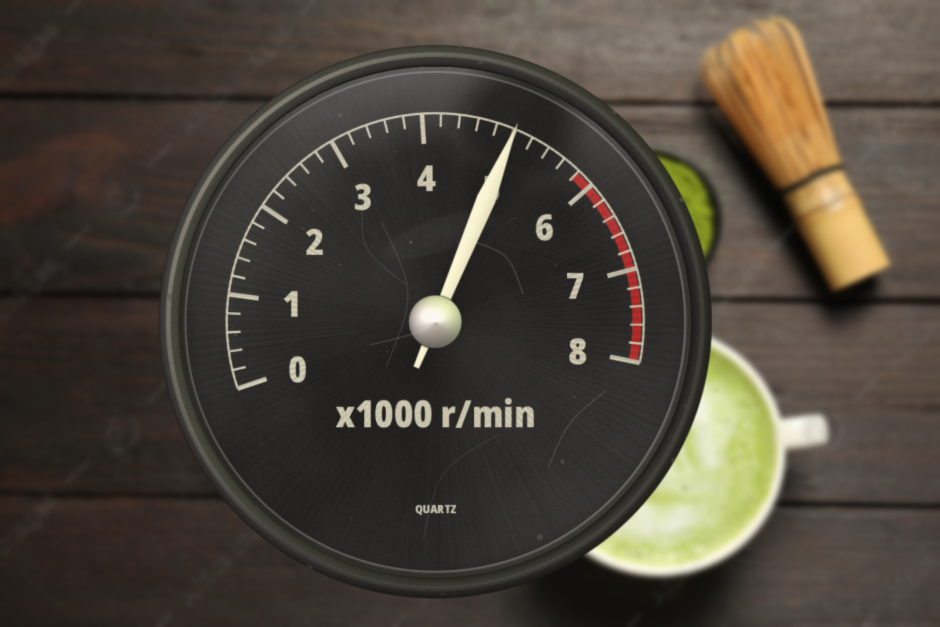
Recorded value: 5000 rpm
